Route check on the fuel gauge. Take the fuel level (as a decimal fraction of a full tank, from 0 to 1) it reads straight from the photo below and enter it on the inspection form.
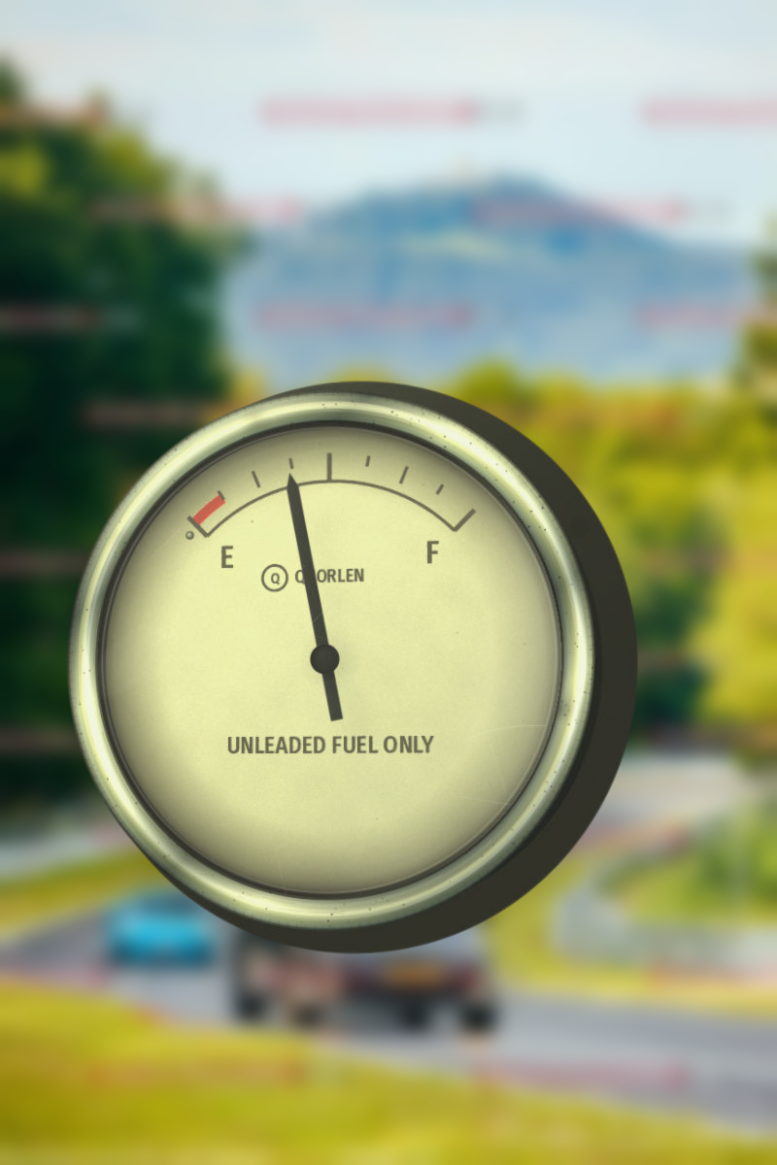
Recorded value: 0.375
